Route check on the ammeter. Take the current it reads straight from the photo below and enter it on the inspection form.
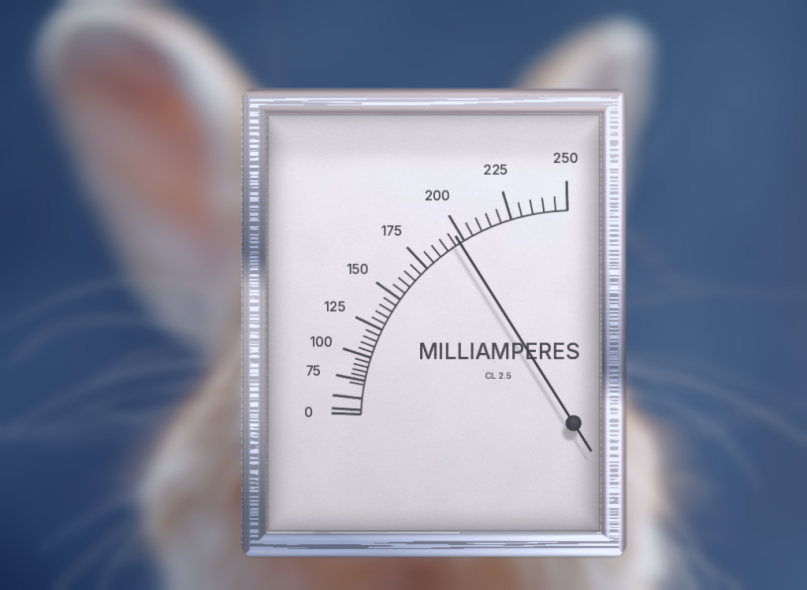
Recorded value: 197.5 mA
